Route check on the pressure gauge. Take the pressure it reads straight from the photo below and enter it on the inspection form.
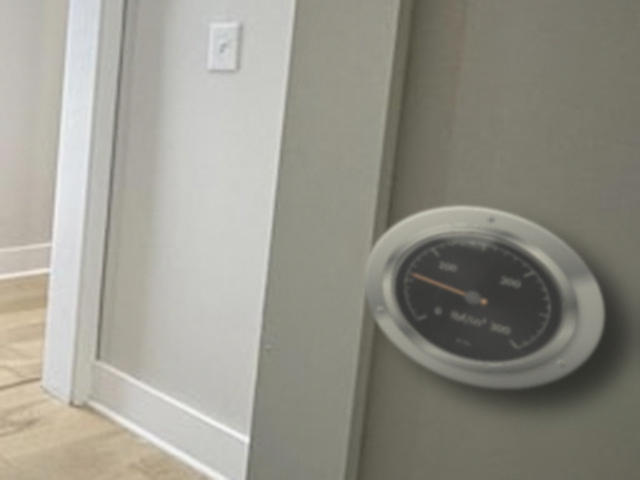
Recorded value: 60 psi
